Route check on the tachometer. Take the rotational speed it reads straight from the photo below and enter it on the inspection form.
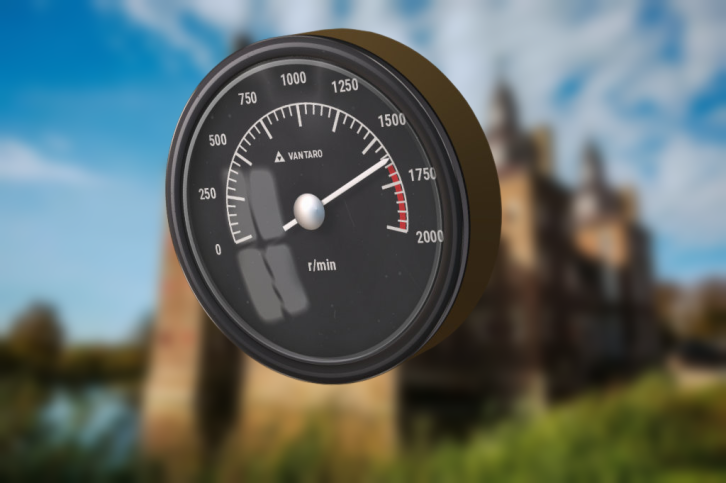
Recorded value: 1625 rpm
